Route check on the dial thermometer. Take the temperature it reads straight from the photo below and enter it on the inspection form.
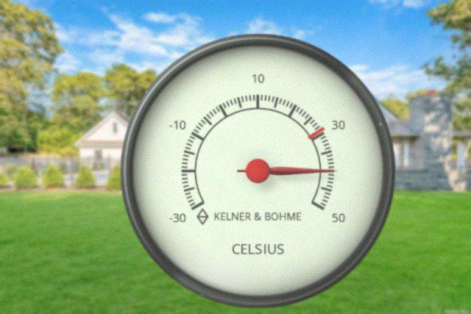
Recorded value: 40 °C
